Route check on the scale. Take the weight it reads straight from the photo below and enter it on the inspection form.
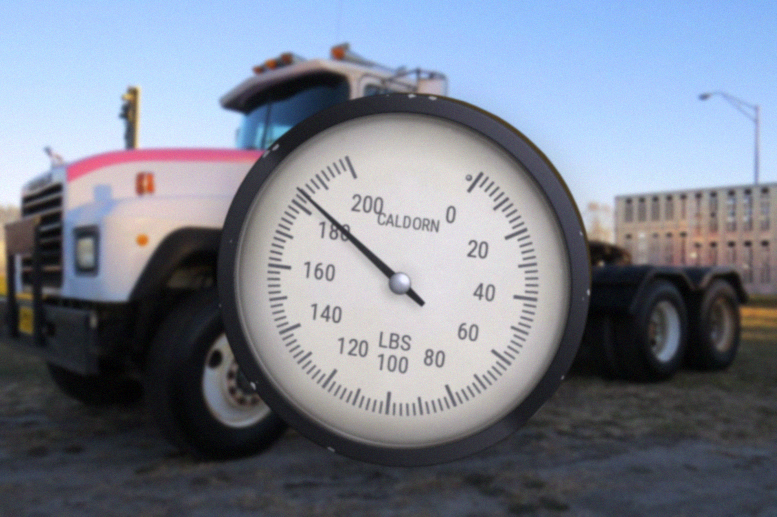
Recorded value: 184 lb
